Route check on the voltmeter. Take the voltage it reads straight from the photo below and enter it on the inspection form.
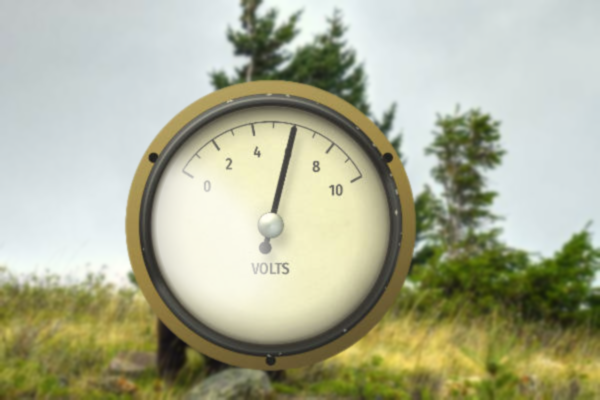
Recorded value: 6 V
